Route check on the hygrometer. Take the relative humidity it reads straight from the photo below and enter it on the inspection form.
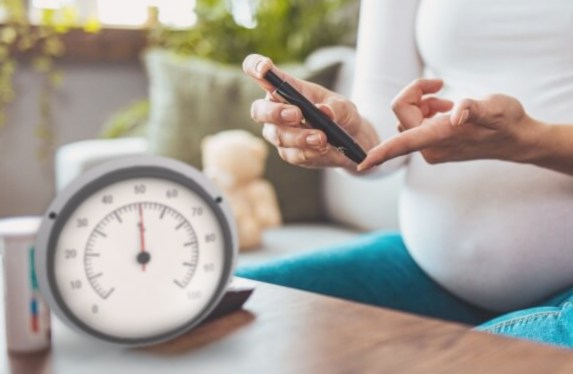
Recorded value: 50 %
